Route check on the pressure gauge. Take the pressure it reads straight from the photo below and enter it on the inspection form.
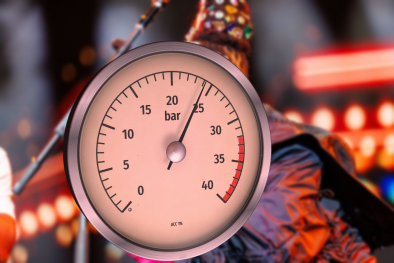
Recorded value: 24 bar
